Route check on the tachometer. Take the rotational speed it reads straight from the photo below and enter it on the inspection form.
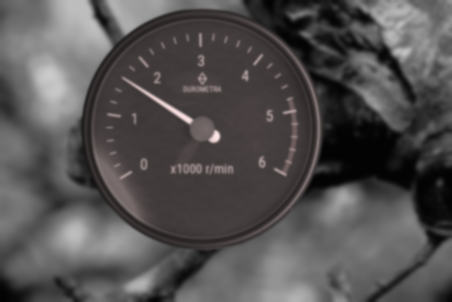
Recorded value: 1600 rpm
